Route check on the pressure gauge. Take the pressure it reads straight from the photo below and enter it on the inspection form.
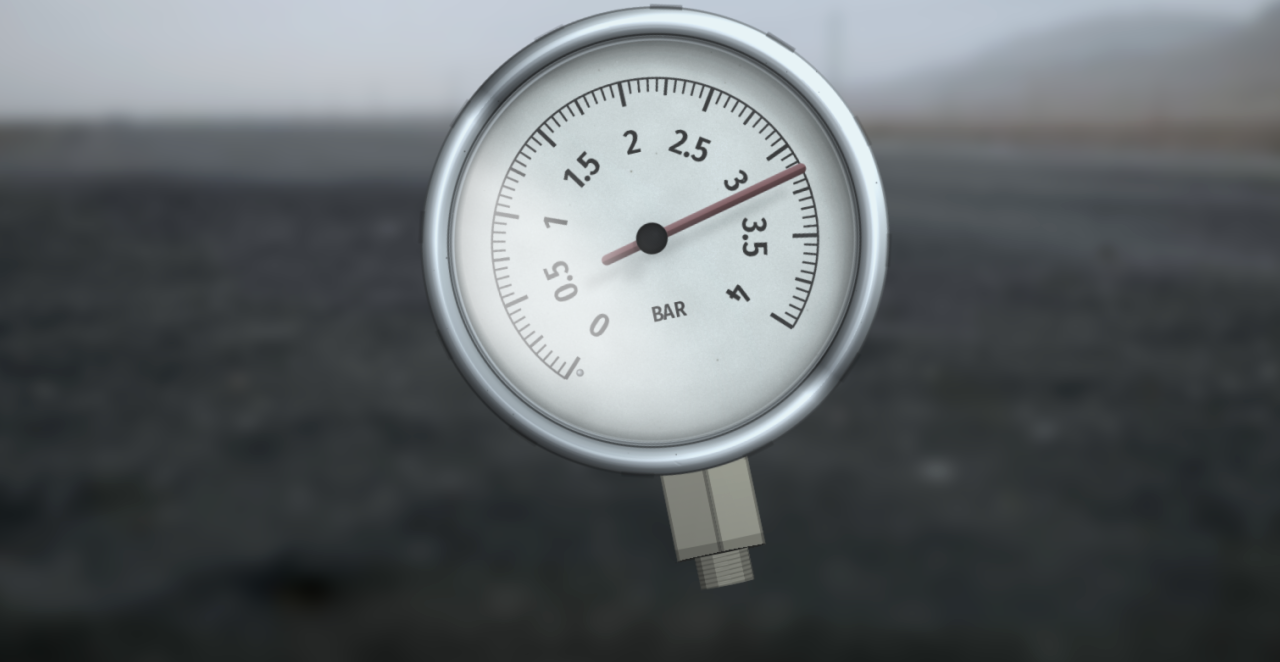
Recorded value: 3.15 bar
